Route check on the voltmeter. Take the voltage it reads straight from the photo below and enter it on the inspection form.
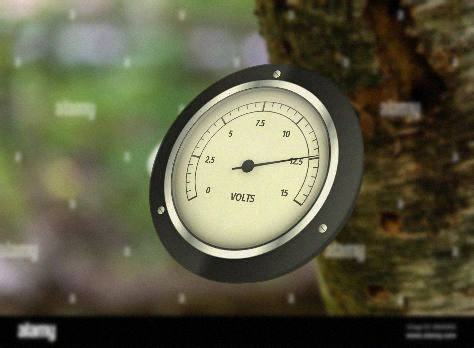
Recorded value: 12.5 V
